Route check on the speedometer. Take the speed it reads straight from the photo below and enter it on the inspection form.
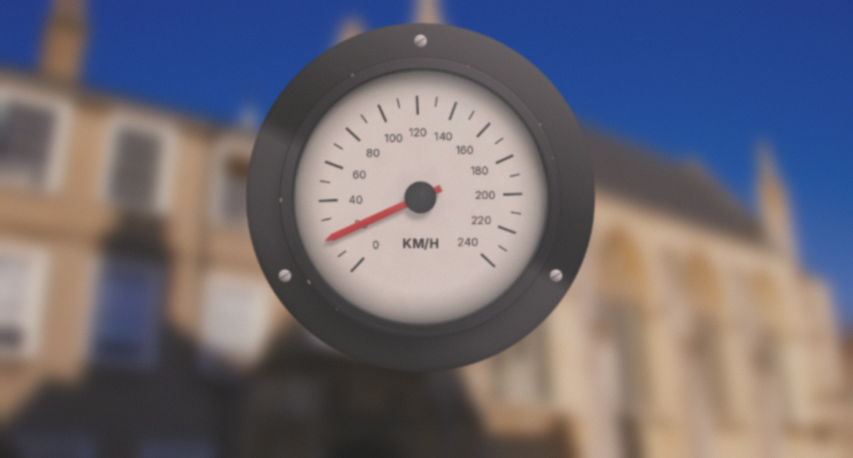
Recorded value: 20 km/h
